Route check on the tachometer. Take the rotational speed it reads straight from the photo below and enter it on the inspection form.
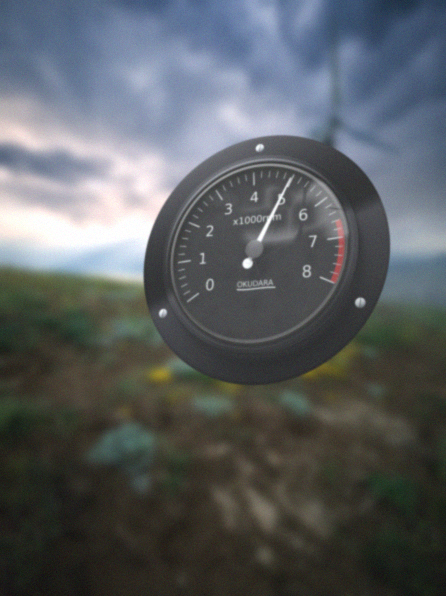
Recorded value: 5000 rpm
